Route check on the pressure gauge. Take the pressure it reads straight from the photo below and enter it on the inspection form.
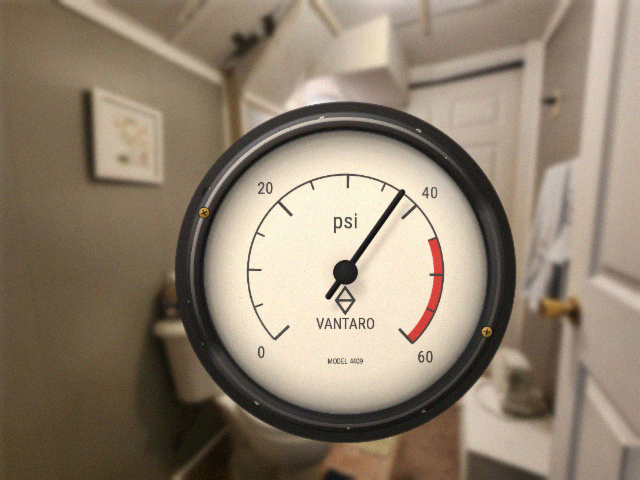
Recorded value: 37.5 psi
